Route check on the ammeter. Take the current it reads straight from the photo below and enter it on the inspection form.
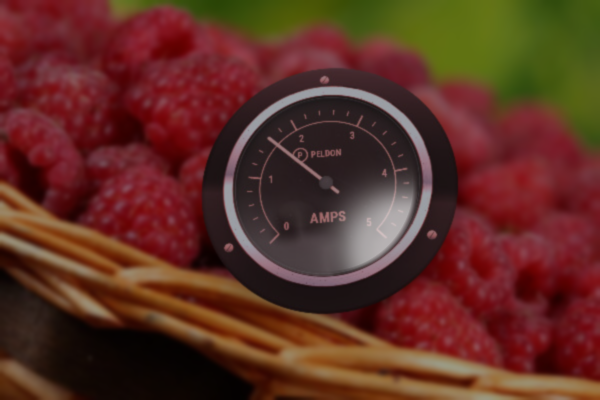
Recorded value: 1.6 A
